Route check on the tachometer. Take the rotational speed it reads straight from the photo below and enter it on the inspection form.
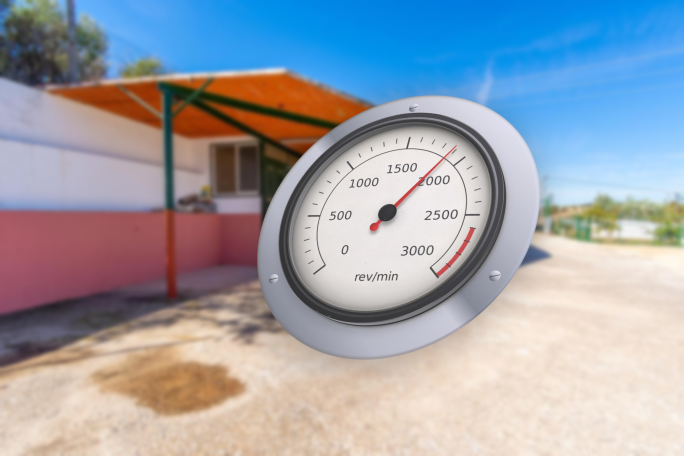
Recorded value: 1900 rpm
